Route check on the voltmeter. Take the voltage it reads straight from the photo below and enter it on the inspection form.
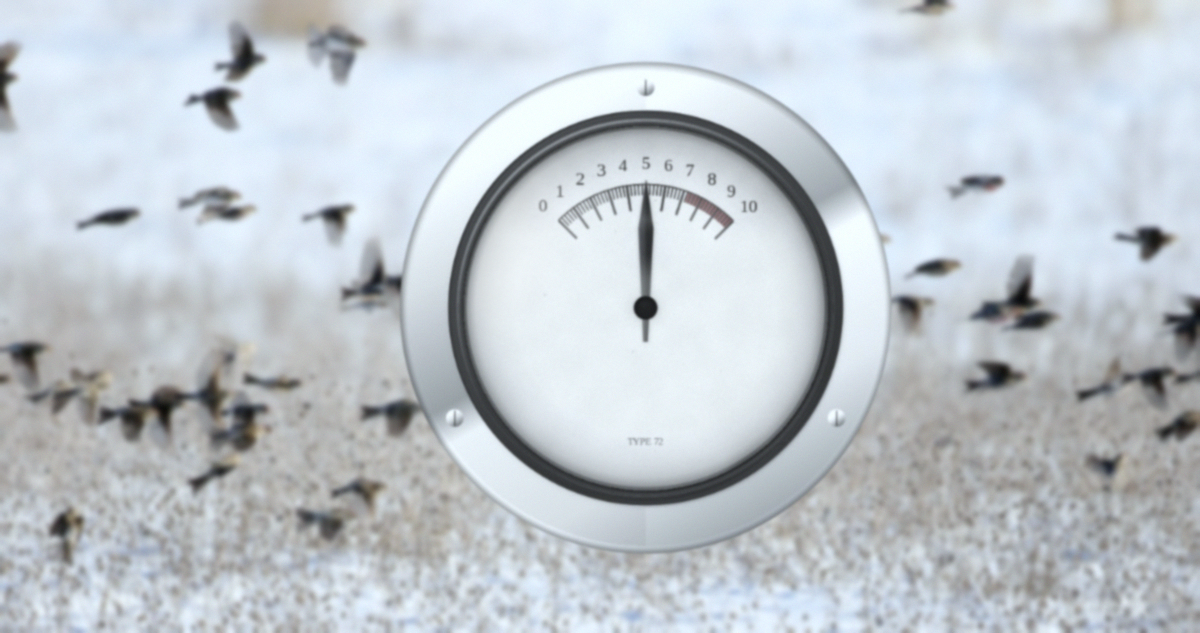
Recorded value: 5 V
